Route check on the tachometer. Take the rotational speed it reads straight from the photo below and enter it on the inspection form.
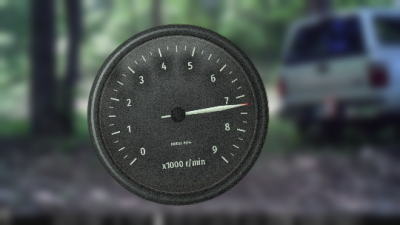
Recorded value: 7250 rpm
